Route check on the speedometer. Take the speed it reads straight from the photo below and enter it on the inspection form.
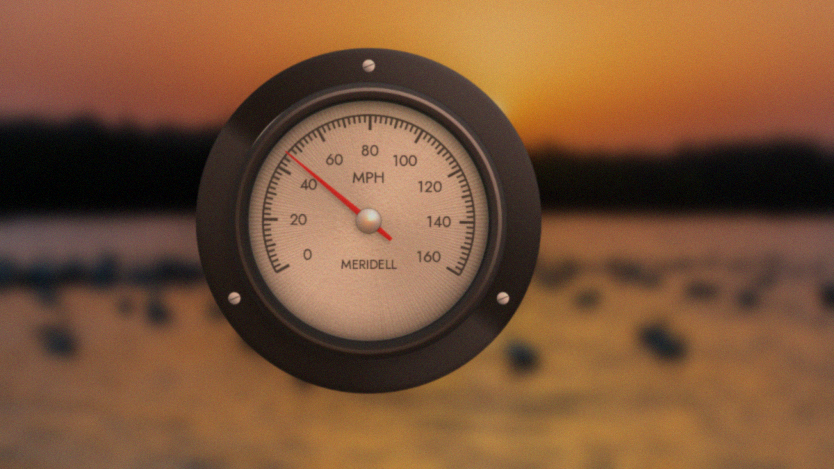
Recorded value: 46 mph
